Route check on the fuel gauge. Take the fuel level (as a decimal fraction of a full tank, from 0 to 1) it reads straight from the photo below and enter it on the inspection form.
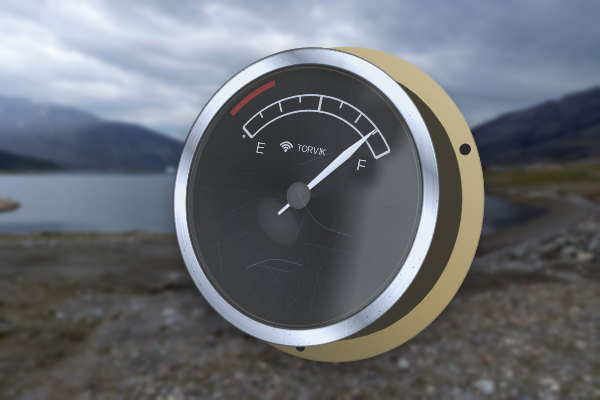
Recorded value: 0.875
